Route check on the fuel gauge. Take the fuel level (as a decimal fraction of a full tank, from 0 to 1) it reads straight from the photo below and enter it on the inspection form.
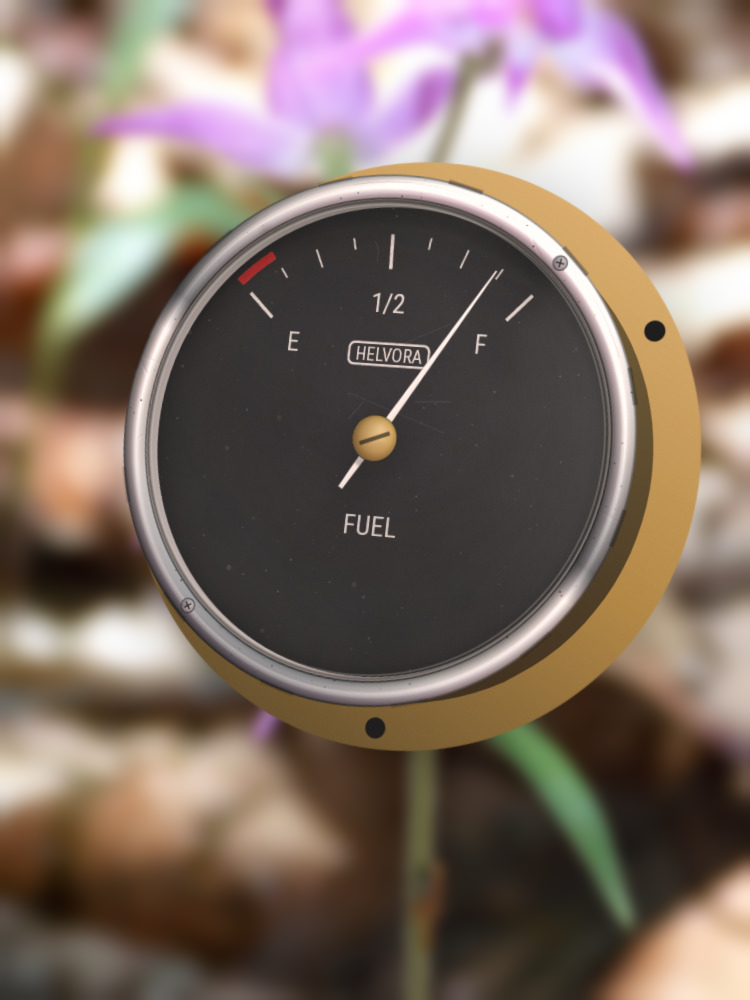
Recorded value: 0.875
